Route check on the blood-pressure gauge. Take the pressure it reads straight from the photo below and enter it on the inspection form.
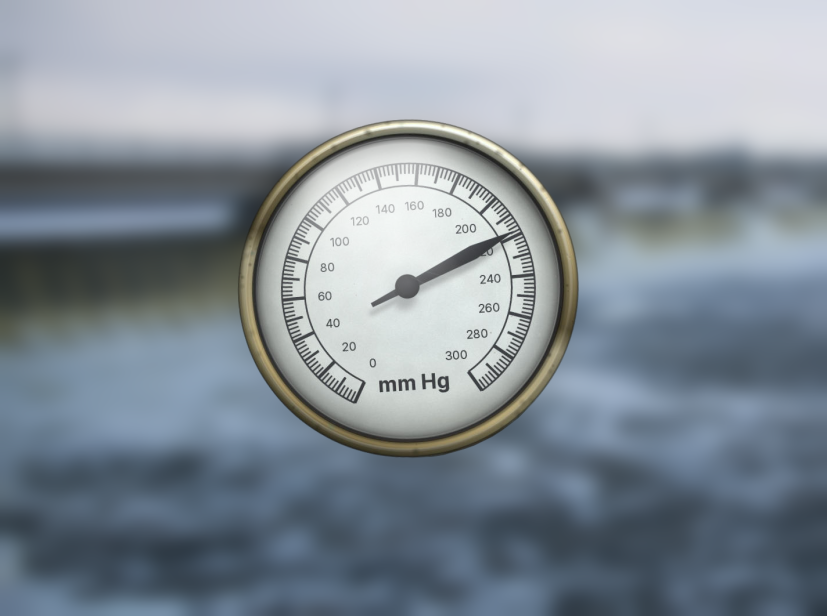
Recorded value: 218 mmHg
